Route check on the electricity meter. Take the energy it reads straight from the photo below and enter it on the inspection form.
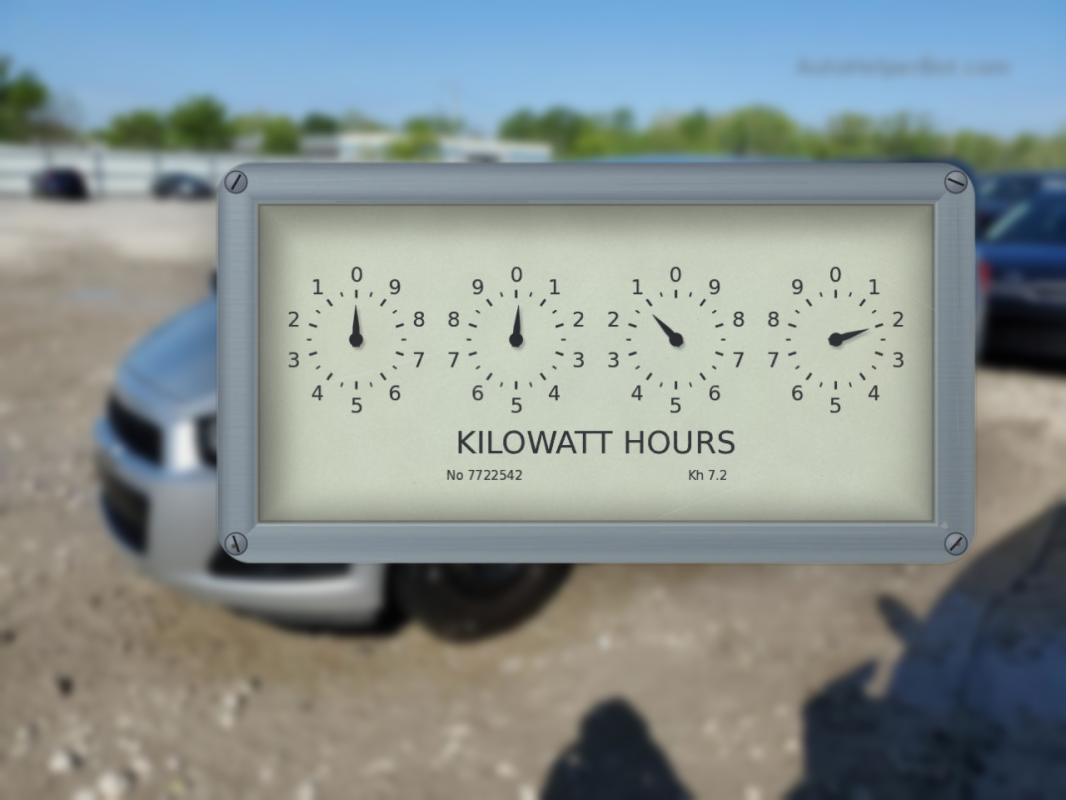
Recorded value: 12 kWh
